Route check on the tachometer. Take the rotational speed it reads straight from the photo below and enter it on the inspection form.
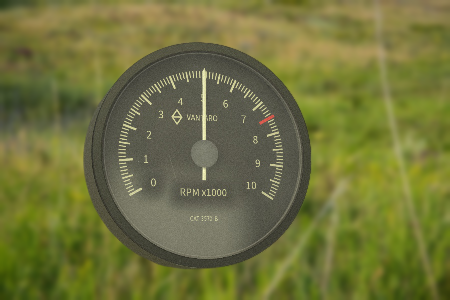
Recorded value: 5000 rpm
